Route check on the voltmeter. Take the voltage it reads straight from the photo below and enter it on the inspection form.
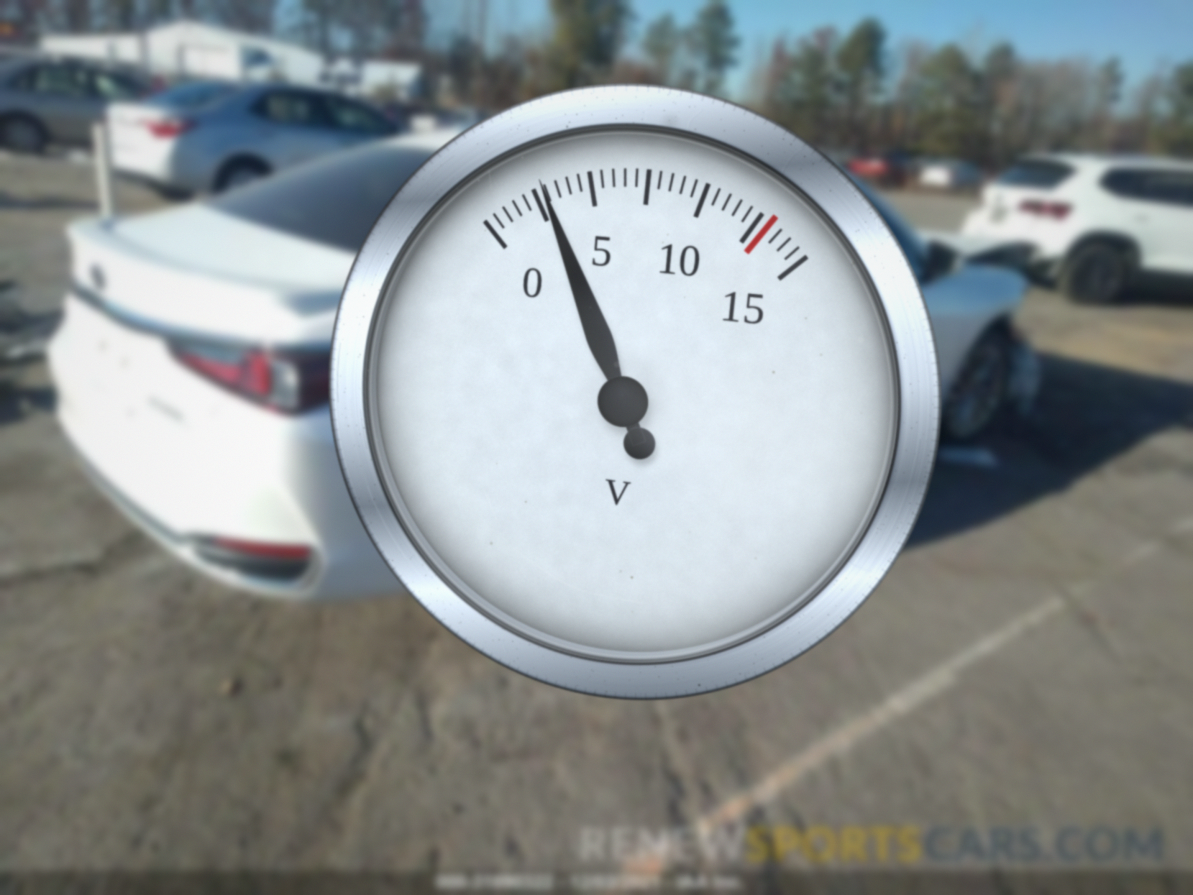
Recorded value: 3 V
